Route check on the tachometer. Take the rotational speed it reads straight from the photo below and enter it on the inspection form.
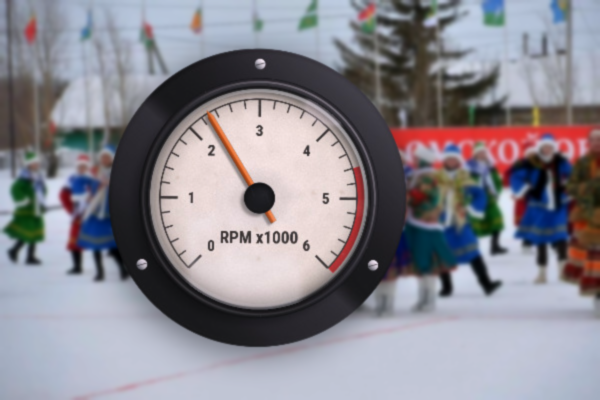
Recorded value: 2300 rpm
